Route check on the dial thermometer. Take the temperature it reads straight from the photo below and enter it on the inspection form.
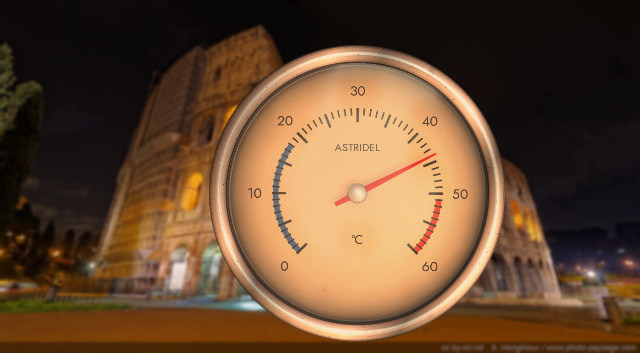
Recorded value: 44 °C
